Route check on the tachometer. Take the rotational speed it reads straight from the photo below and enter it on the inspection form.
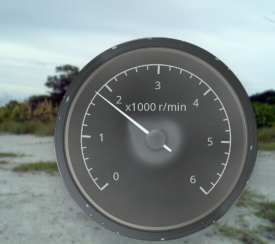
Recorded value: 1800 rpm
